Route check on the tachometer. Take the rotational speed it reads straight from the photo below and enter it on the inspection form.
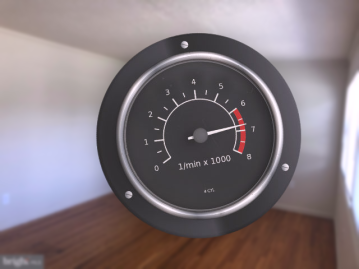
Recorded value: 6750 rpm
